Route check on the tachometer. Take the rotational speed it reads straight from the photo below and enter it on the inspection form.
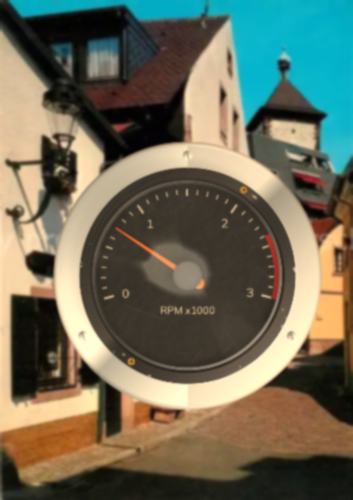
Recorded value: 700 rpm
